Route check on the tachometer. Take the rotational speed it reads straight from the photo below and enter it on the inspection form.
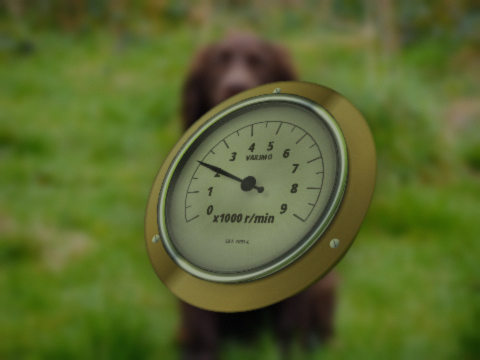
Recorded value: 2000 rpm
